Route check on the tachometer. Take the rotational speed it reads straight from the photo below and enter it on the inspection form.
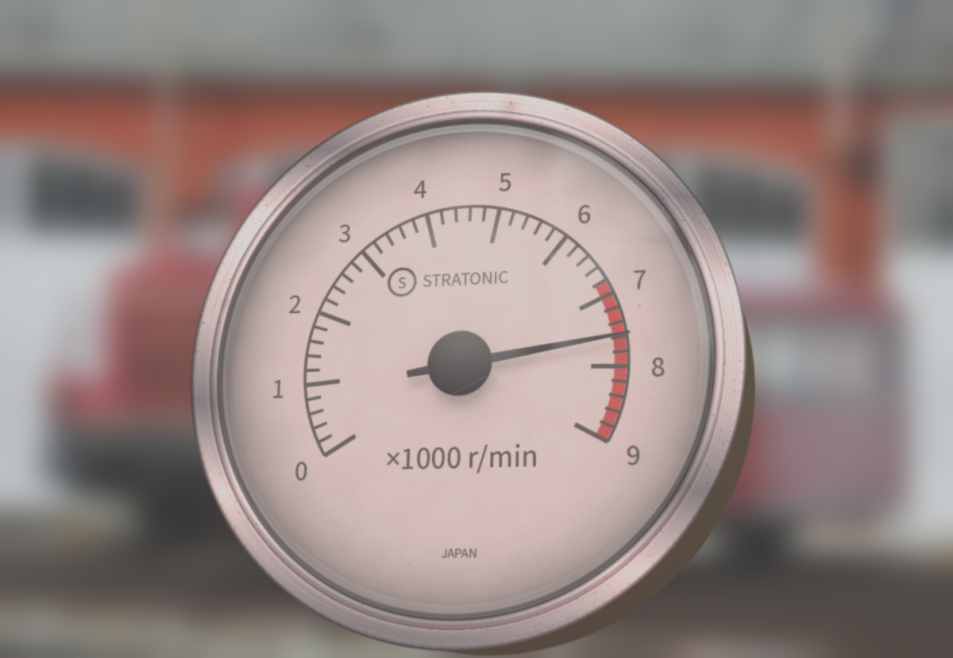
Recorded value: 7600 rpm
